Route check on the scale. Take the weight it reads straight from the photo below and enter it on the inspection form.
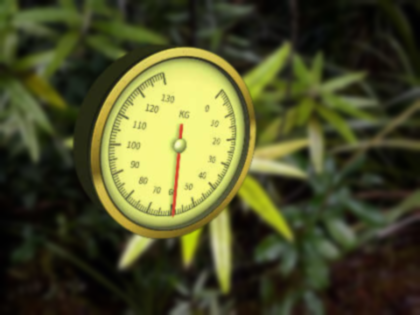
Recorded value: 60 kg
